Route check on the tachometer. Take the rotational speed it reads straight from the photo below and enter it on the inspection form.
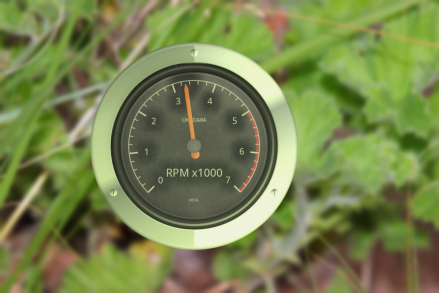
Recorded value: 3300 rpm
